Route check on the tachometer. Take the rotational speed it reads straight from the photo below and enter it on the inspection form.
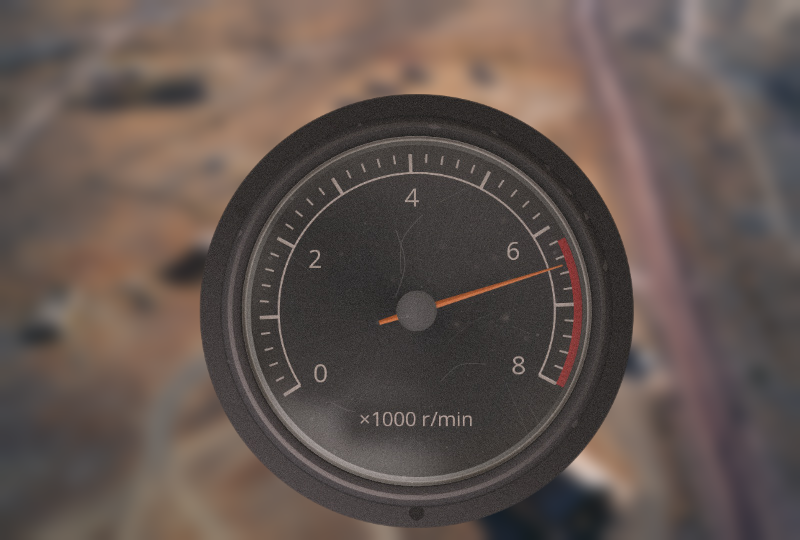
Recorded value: 6500 rpm
